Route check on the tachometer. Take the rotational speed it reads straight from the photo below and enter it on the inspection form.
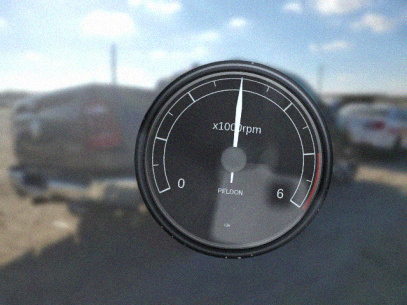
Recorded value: 3000 rpm
